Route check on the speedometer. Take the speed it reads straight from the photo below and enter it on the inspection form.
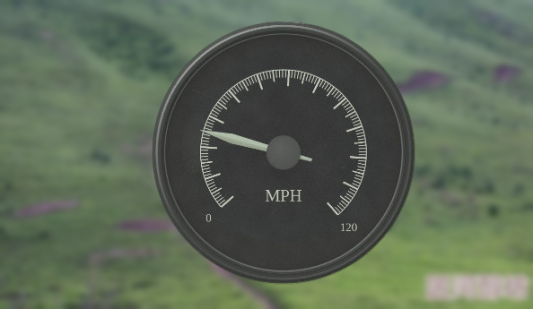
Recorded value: 25 mph
